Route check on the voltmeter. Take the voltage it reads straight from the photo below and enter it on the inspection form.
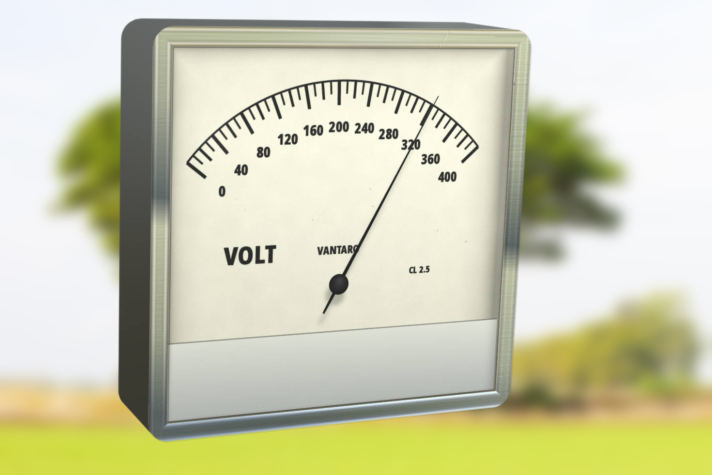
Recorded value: 320 V
